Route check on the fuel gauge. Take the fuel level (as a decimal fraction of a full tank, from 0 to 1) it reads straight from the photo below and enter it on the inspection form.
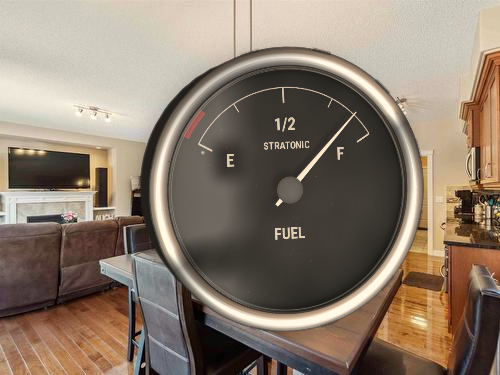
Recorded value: 0.875
